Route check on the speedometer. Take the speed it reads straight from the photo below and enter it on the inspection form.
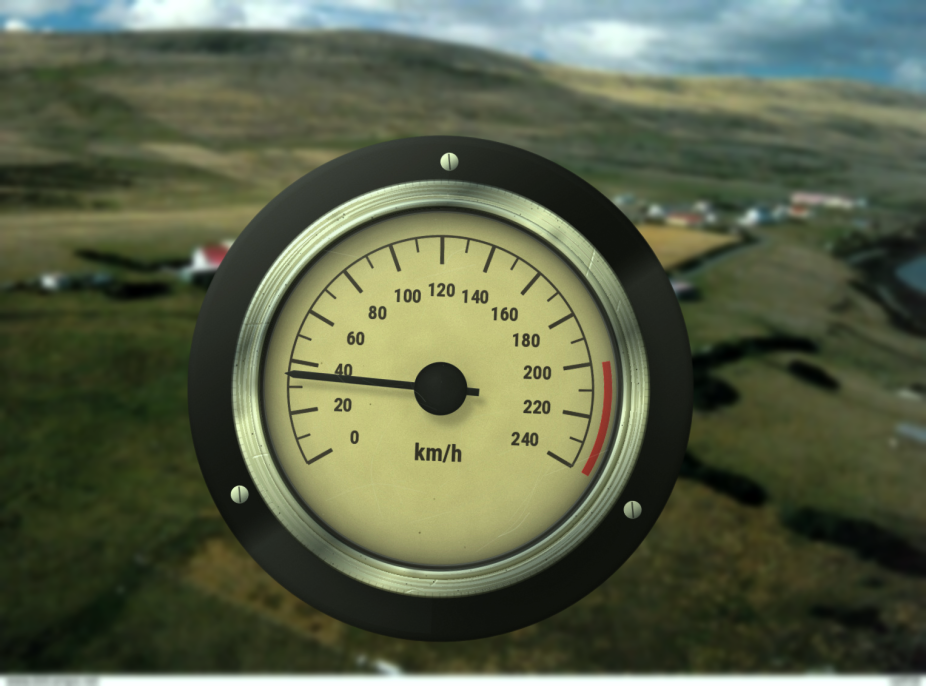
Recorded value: 35 km/h
